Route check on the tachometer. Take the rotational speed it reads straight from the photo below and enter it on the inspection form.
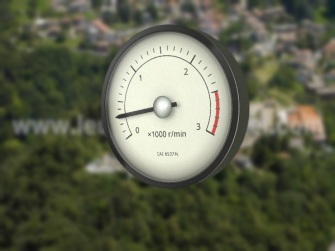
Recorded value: 300 rpm
